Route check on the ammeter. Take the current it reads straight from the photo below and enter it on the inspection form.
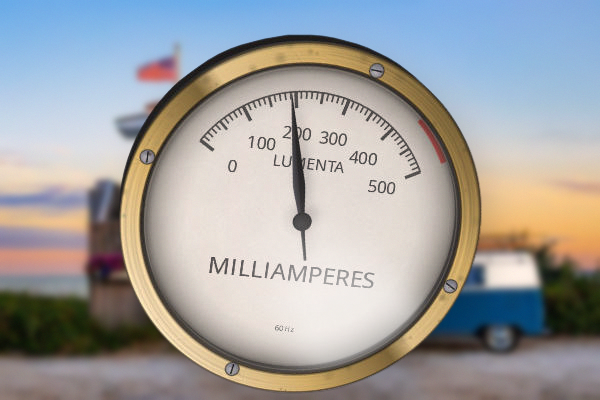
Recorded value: 190 mA
